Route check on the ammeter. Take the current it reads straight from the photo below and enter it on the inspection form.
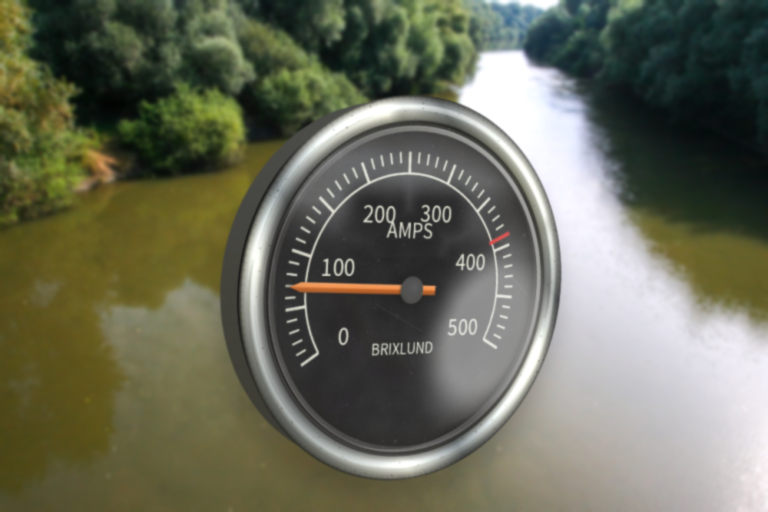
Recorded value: 70 A
